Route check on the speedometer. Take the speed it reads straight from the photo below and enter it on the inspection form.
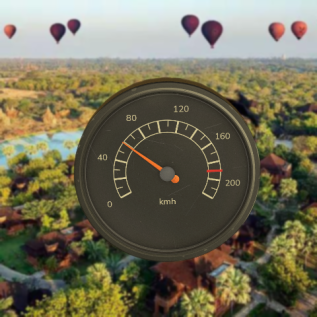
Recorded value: 60 km/h
